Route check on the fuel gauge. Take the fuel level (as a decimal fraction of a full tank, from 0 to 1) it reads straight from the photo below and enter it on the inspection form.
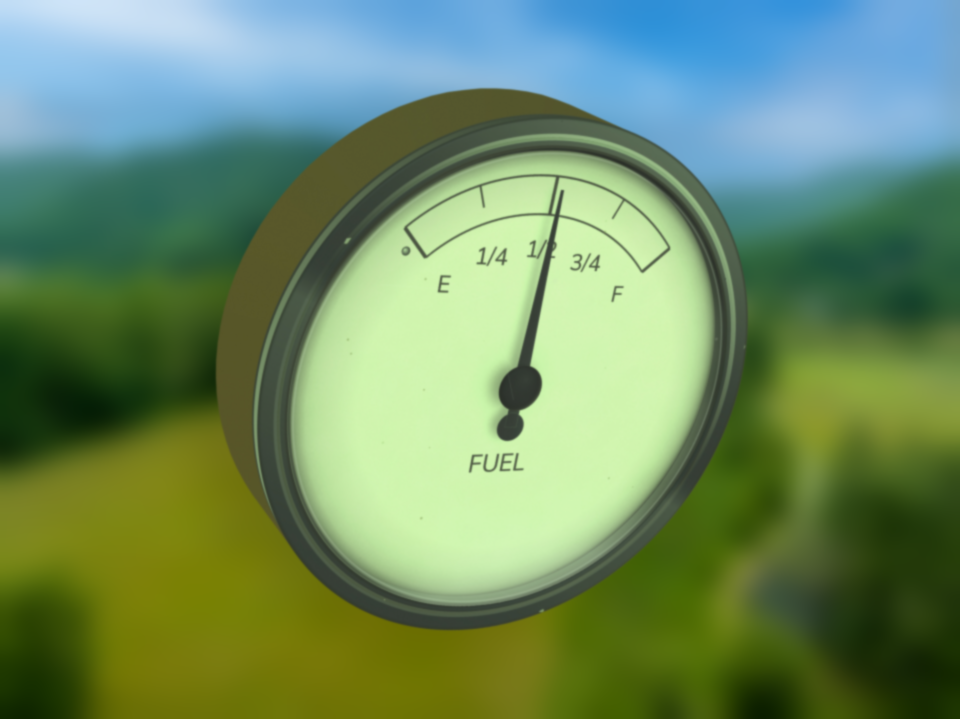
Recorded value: 0.5
